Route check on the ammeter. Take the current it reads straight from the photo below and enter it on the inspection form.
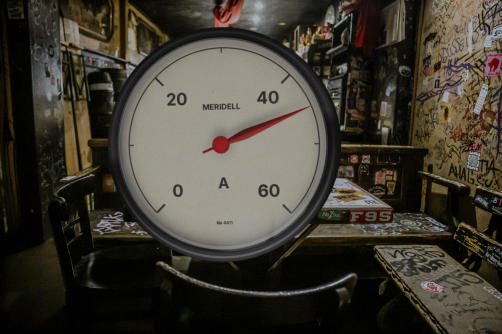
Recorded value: 45 A
